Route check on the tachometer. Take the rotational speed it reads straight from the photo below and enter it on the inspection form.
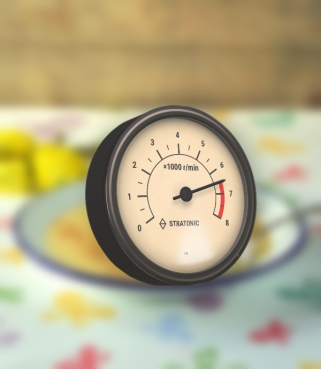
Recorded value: 6500 rpm
